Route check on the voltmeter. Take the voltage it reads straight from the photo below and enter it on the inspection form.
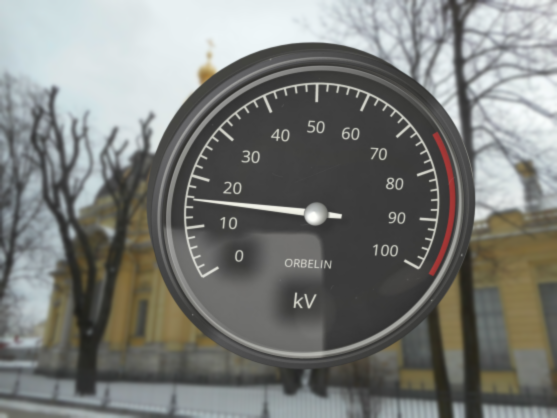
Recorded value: 16 kV
